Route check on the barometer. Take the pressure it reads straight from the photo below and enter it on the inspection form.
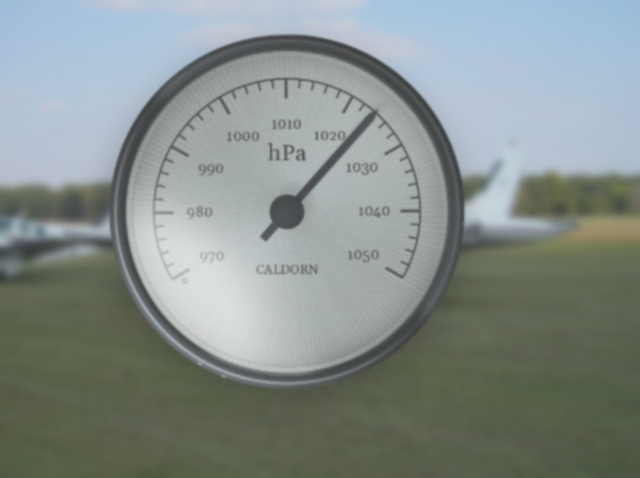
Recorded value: 1024 hPa
